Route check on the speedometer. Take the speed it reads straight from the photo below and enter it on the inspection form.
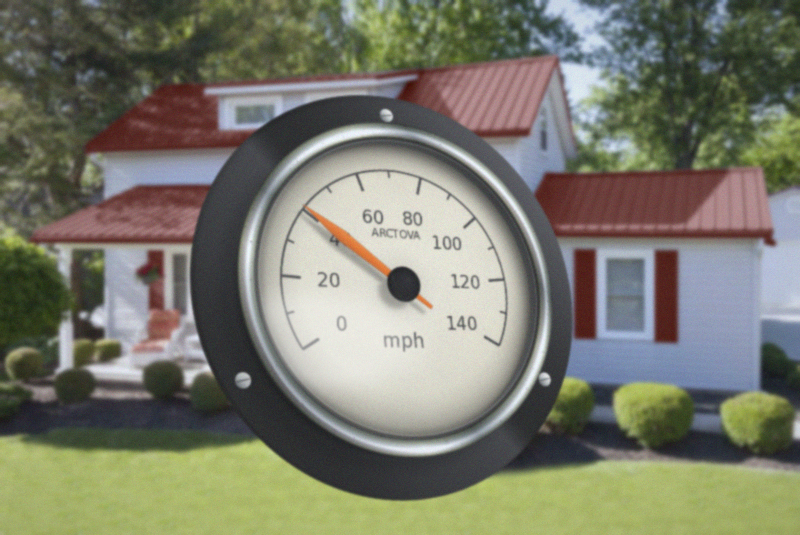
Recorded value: 40 mph
